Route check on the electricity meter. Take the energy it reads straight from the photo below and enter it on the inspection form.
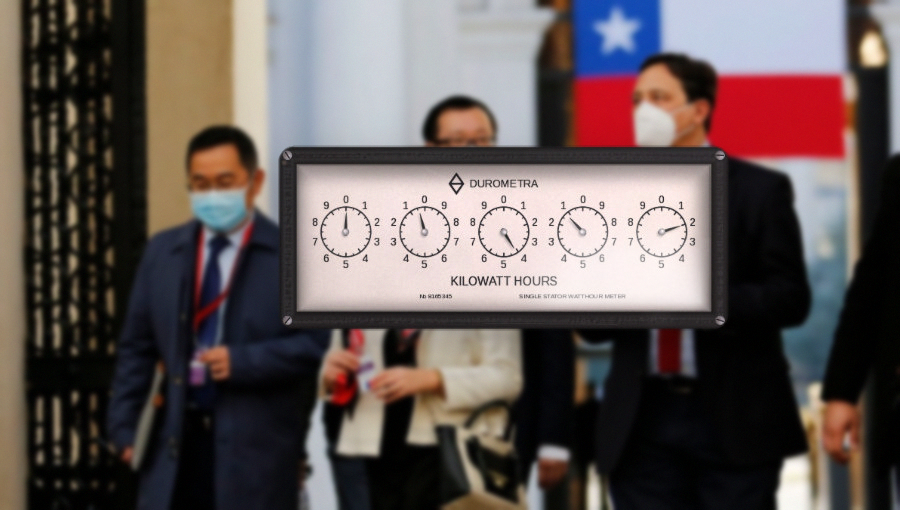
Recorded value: 412 kWh
